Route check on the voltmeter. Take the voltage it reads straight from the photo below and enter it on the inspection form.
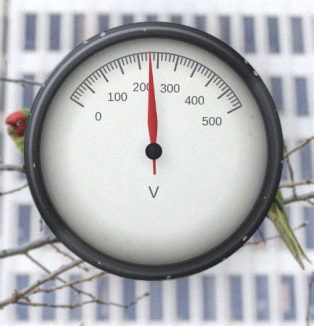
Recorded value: 230 V
